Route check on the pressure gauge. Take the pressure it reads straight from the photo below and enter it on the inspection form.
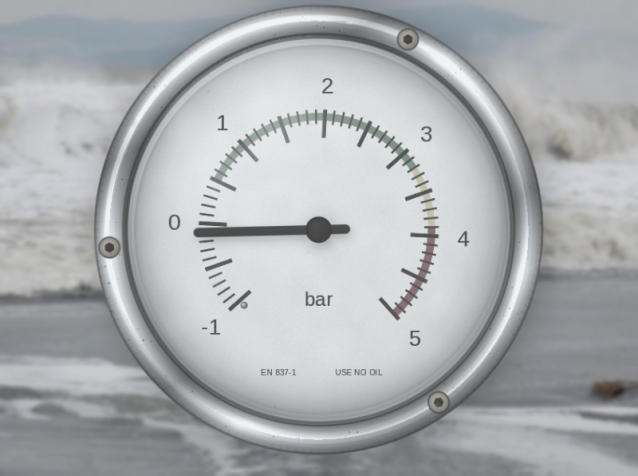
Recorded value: -0.1 bar
